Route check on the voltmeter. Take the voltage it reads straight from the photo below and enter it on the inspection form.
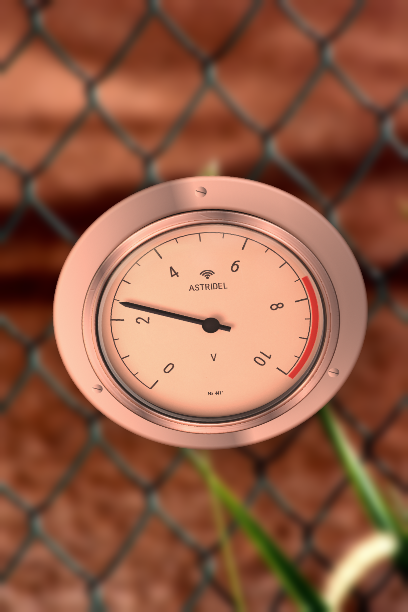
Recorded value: 2.5 V
